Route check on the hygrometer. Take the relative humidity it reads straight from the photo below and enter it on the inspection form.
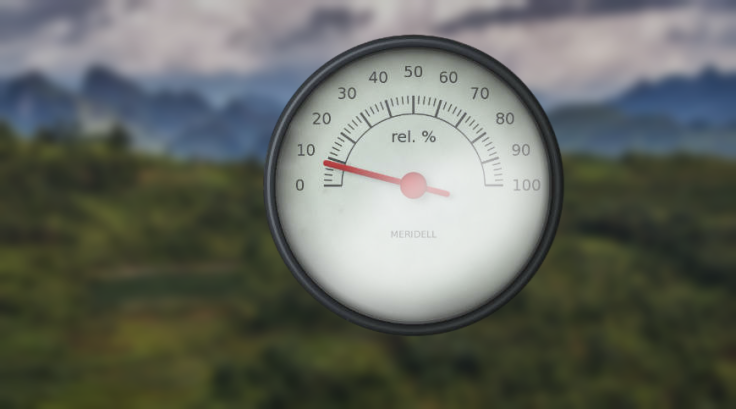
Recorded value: 8 %
